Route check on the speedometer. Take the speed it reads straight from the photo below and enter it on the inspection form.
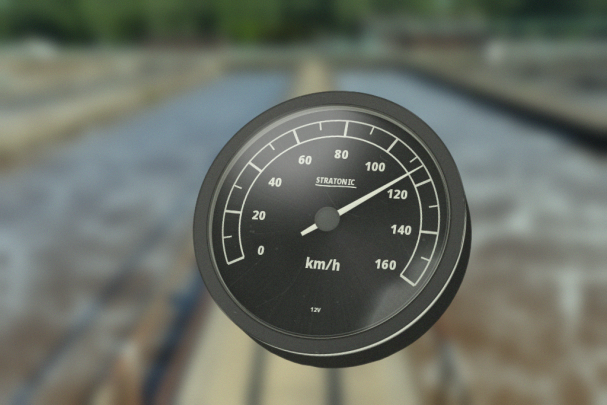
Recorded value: 115 km/h
